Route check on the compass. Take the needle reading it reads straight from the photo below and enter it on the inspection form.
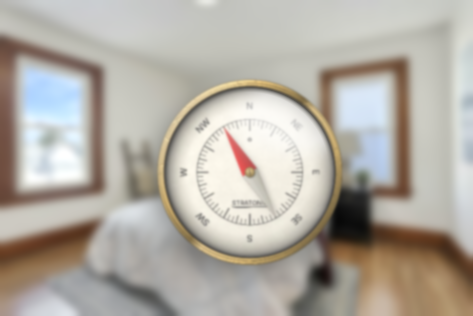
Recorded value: 330 °
